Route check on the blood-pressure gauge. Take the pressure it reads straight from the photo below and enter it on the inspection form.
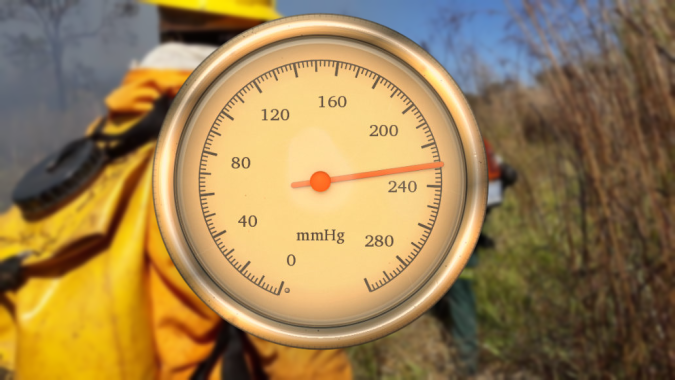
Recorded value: 230 mmHg
